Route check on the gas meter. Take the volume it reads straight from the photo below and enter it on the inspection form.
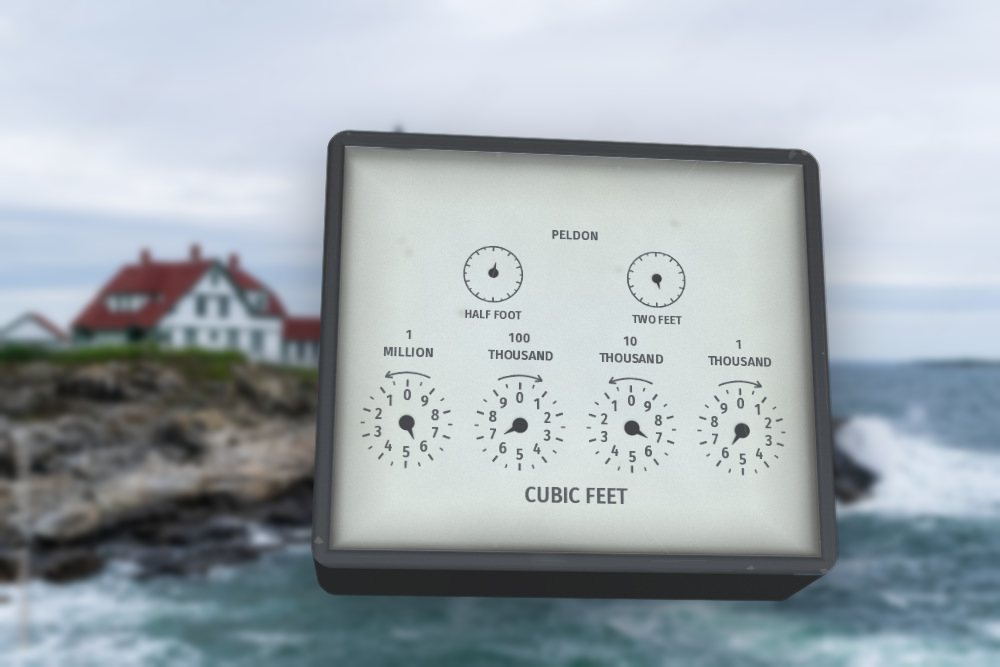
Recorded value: 566600 ft³
